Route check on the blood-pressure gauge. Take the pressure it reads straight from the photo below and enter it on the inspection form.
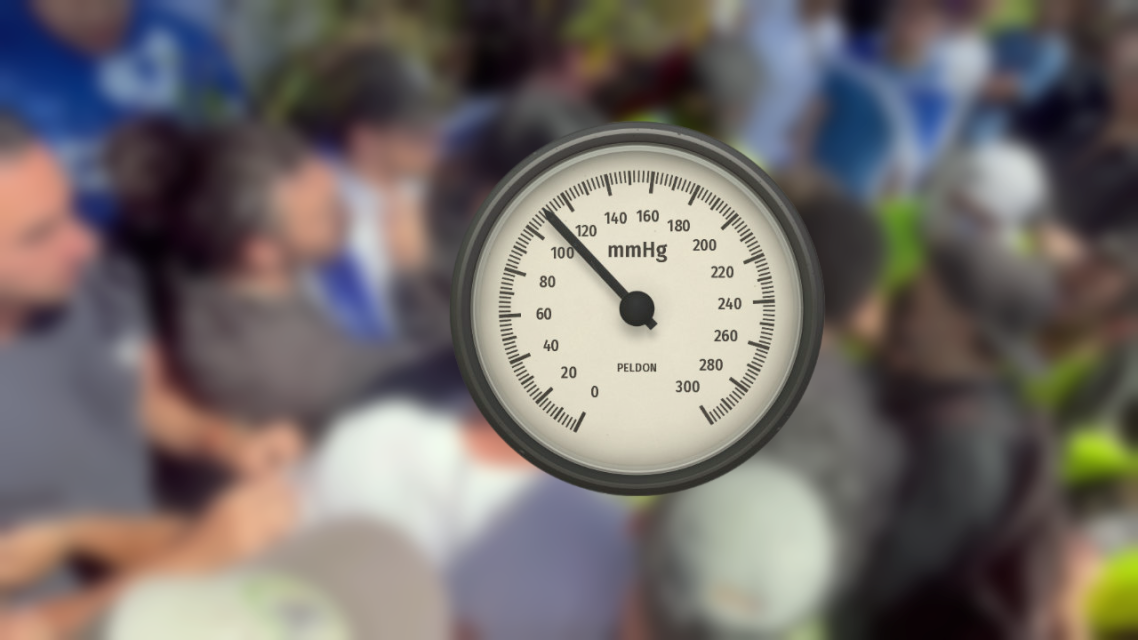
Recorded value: 110 mmHg
